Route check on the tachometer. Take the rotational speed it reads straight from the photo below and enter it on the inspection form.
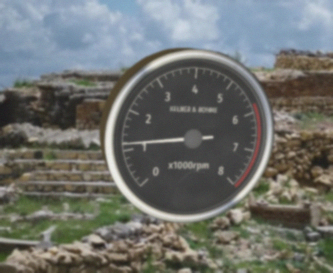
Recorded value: 1200 rpm
